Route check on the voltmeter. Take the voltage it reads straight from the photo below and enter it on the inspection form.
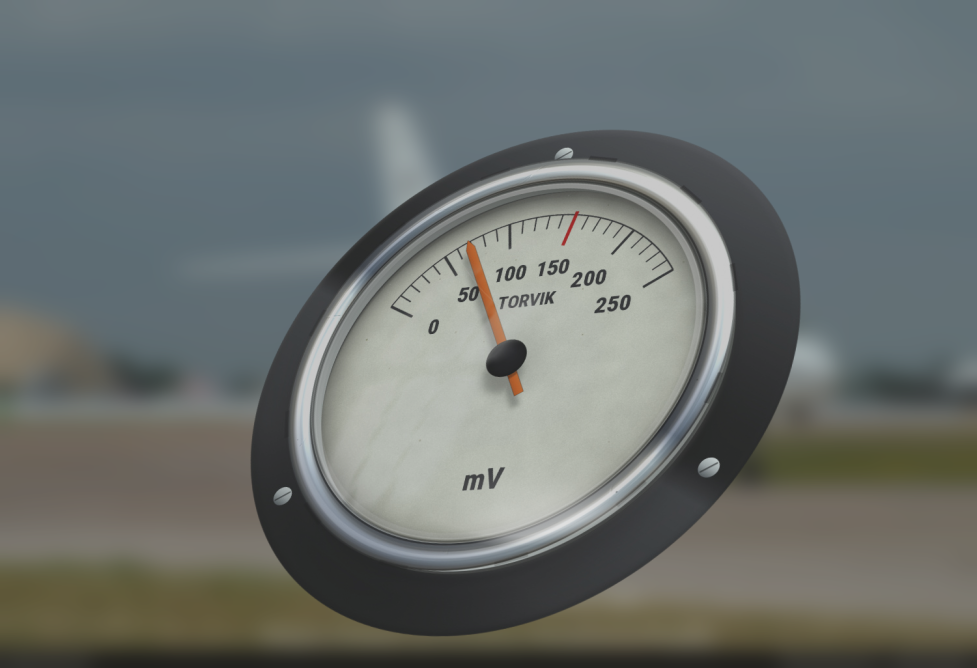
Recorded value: 70 mV
